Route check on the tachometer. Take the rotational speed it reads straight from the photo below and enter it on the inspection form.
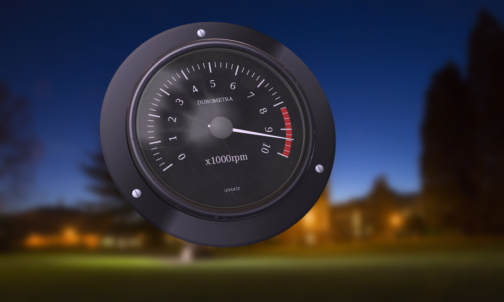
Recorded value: 9400 rpm
